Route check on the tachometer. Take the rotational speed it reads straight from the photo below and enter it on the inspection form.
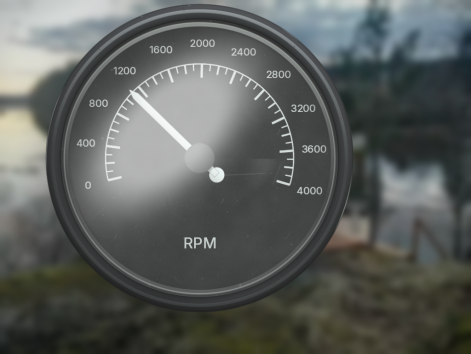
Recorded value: 1100 rpm
